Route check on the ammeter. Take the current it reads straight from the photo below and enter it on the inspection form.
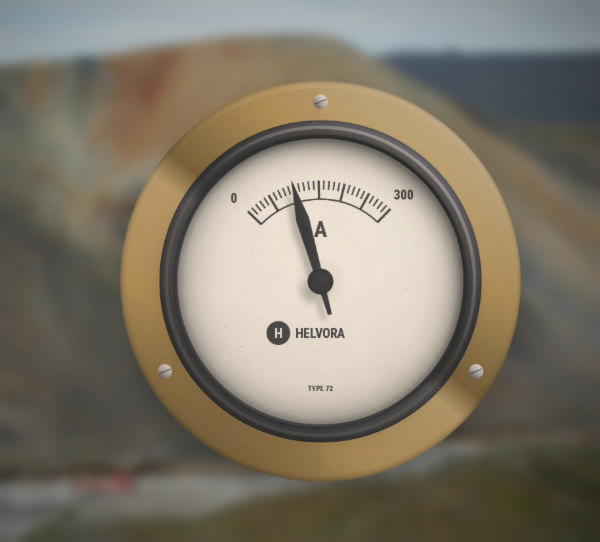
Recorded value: 100 A
